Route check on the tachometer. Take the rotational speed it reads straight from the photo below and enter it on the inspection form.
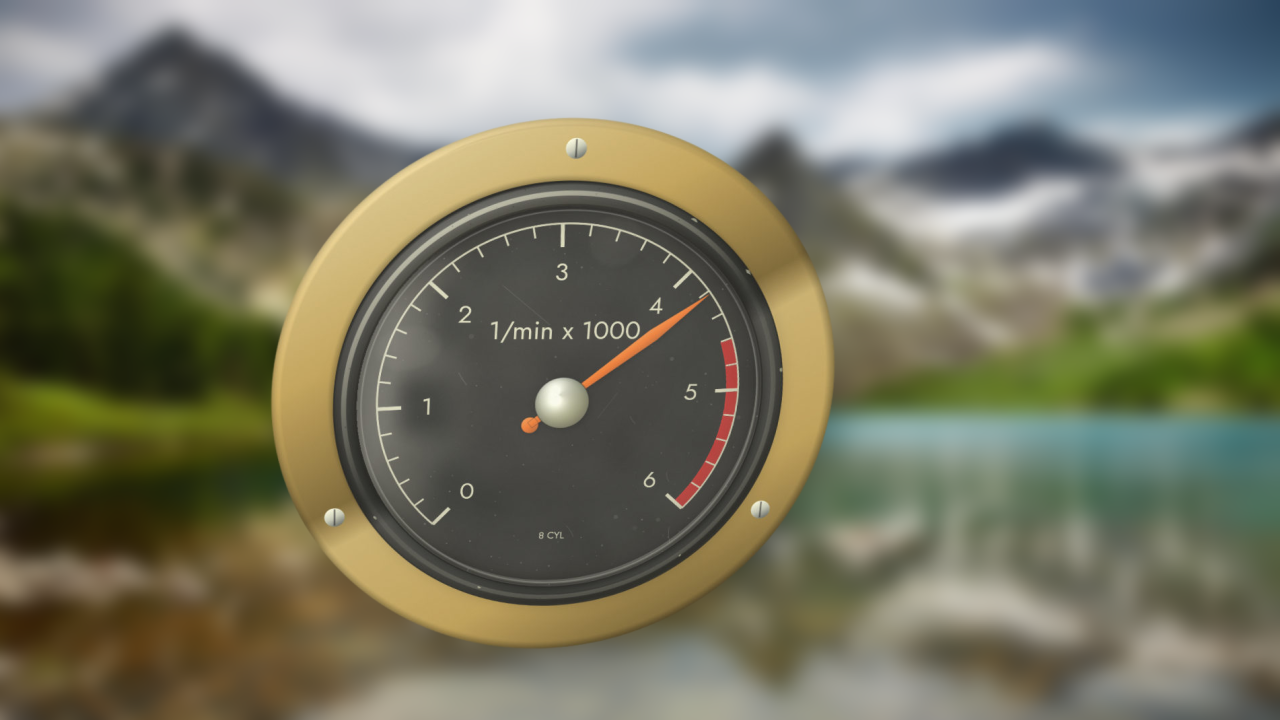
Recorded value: 4200 rpm
